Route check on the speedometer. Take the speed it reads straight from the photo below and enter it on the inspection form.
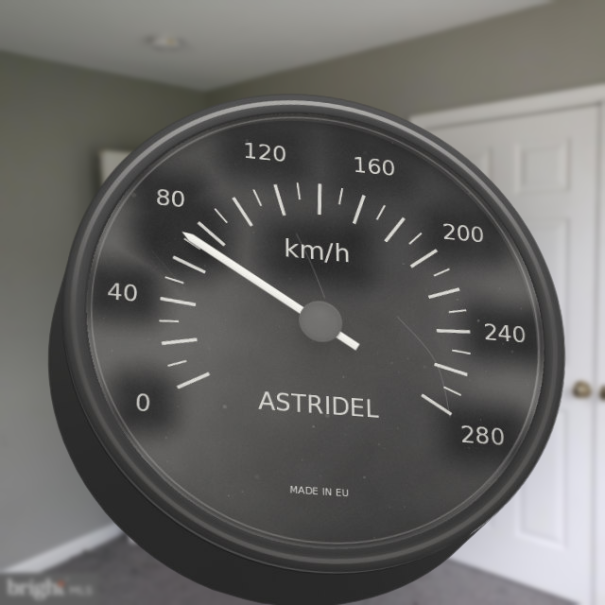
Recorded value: 70 km/h
